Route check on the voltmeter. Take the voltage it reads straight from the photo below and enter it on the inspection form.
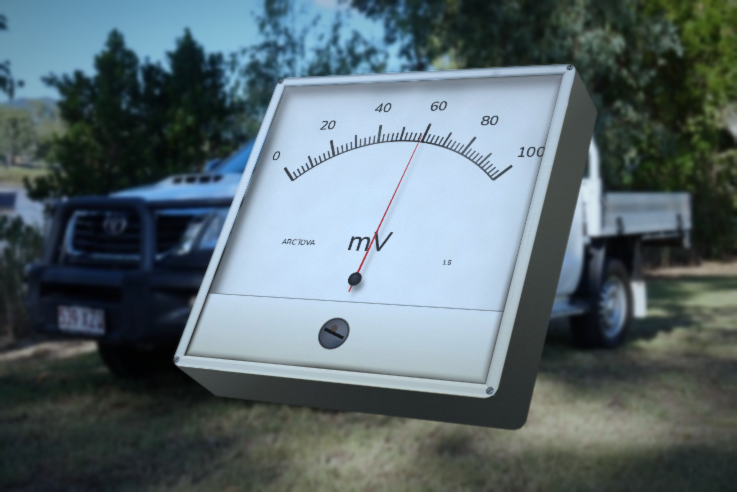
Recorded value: 60 mV
